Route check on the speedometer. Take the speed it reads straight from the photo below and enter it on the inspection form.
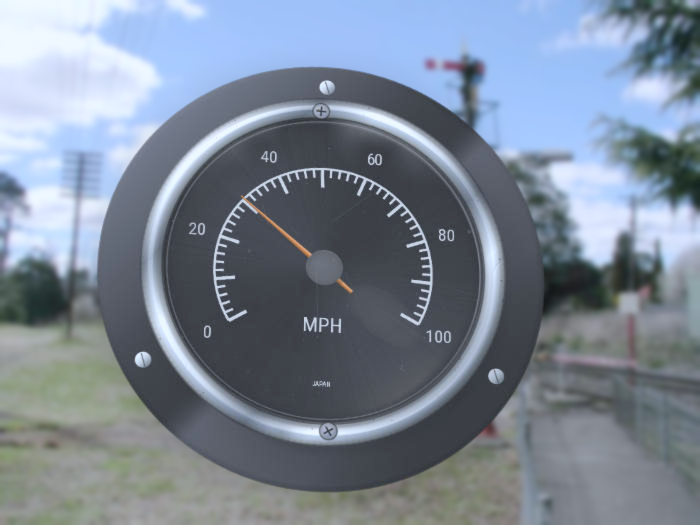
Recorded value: 30 mph
